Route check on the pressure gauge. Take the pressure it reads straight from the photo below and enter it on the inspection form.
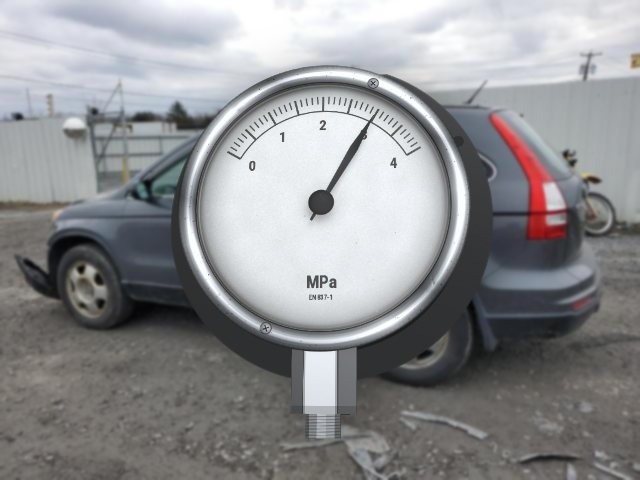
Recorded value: 3 MPa
